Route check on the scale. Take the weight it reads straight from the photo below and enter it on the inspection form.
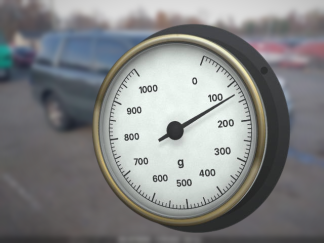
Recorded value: 130 g
